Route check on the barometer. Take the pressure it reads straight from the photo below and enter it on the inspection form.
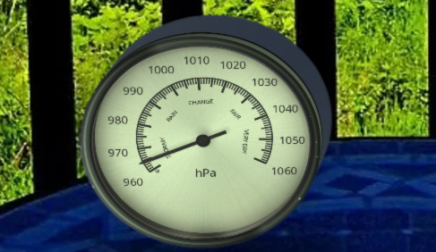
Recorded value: 965 hPa
